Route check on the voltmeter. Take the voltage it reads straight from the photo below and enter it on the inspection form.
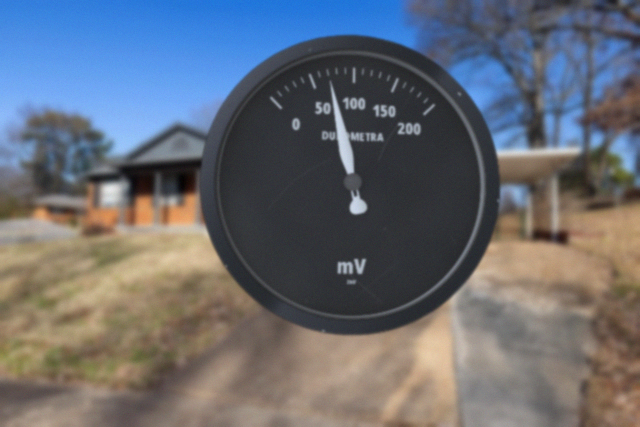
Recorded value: 70 mV
